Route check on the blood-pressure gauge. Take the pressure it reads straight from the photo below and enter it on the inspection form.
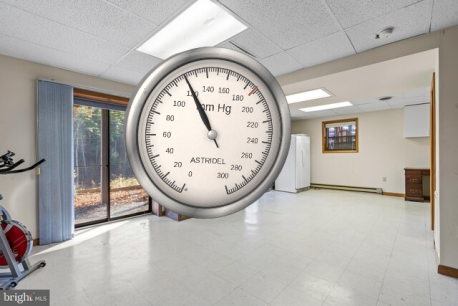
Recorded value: 120 mmHg
